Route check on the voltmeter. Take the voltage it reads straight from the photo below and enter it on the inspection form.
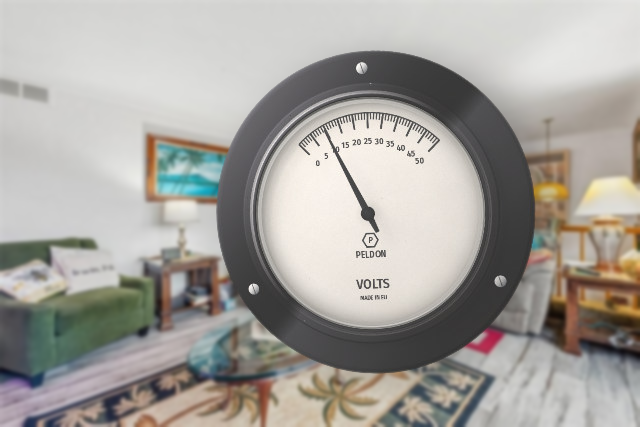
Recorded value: 10 V
